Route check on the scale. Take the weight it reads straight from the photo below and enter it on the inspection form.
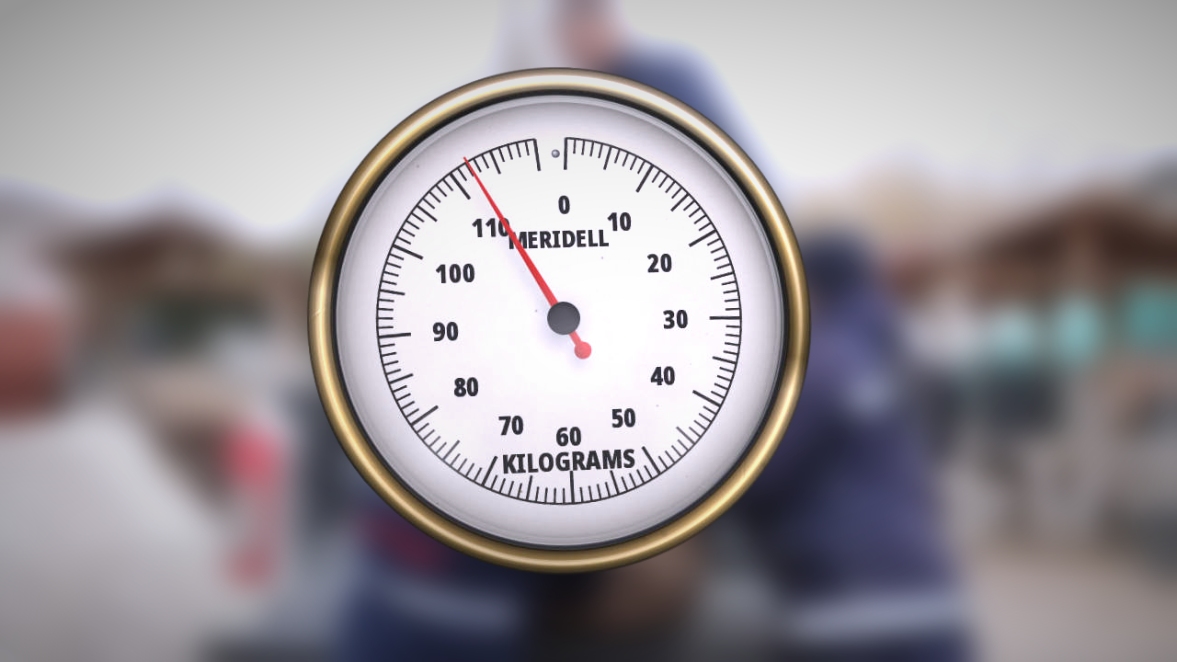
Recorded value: 112 kg
